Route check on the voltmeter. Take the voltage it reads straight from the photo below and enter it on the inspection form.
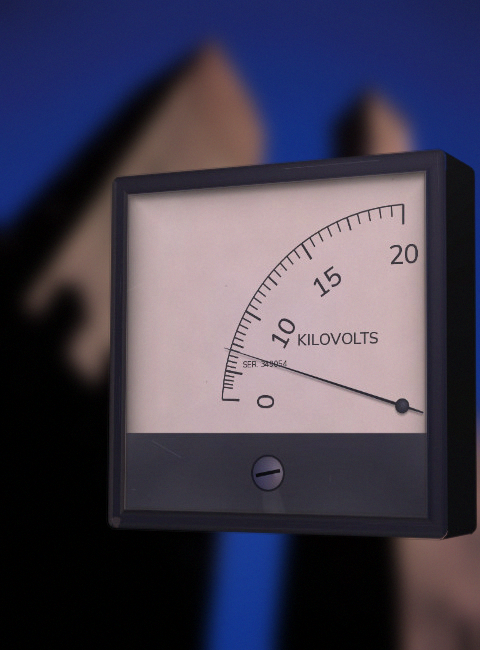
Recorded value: 7 kV
